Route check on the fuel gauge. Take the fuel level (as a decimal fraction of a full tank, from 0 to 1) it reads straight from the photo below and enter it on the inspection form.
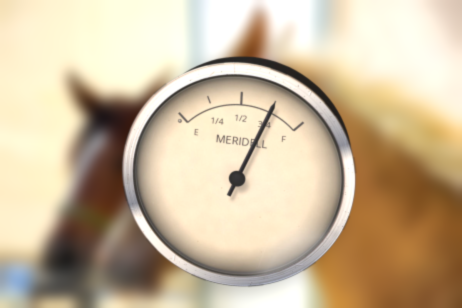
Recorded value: 0.75
